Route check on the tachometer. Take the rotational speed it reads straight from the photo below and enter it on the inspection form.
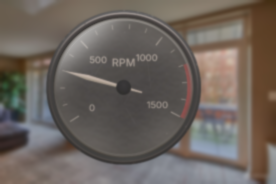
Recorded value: 300 rpm
